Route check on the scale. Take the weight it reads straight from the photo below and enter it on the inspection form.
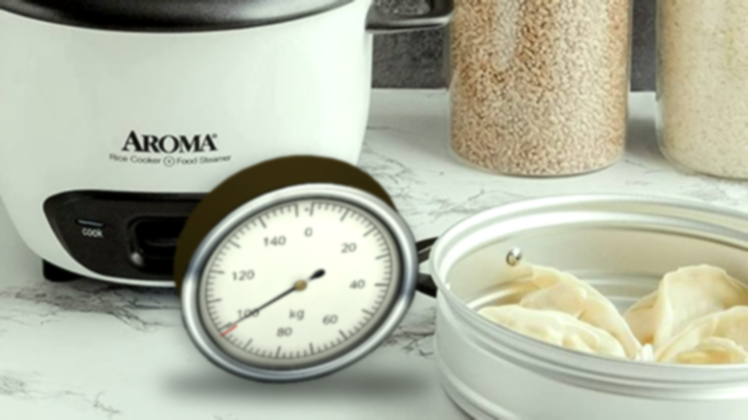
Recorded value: 100 kg
